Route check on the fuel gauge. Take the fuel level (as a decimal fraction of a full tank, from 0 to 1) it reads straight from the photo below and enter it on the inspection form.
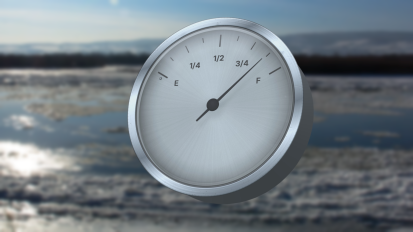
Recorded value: 0.875
